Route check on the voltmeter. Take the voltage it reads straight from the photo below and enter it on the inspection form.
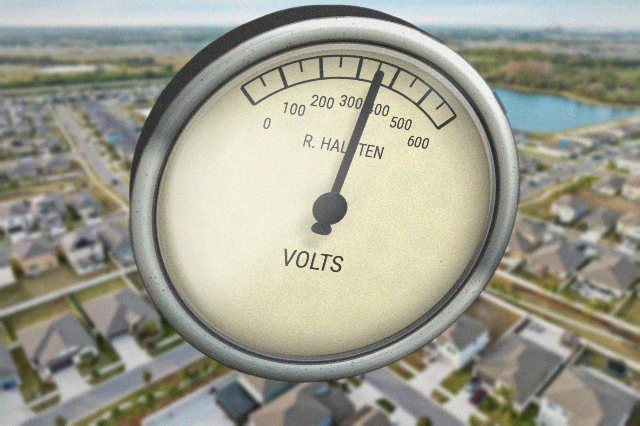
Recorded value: 350 V
